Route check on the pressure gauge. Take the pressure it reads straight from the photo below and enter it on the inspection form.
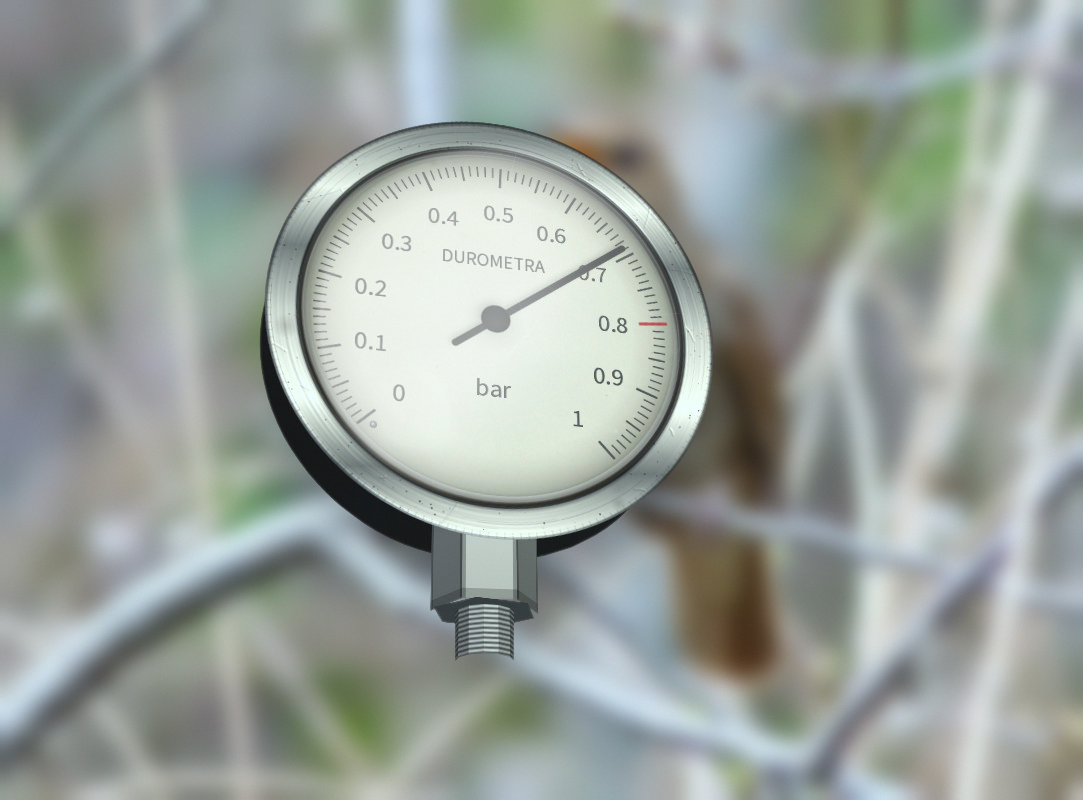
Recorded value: 0.69 bar
